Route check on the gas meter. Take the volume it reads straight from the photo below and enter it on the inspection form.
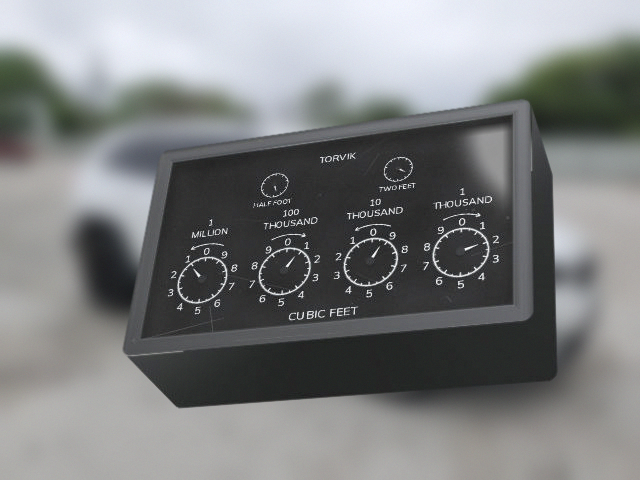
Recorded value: 109200 ft³
